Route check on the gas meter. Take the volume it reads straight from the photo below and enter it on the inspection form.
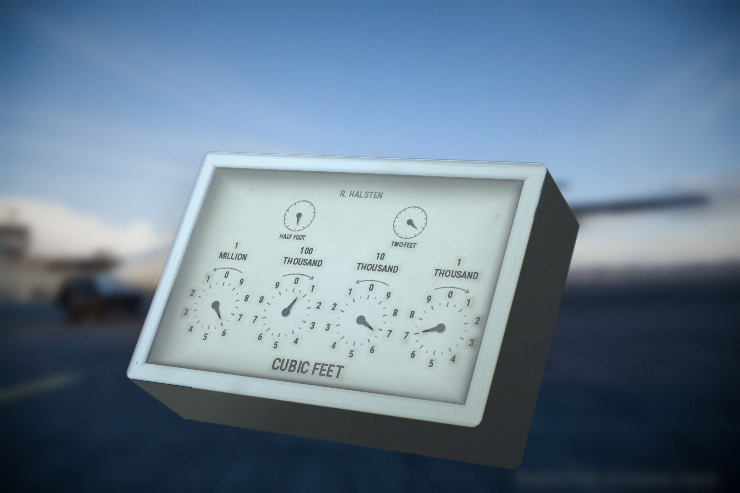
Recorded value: 606700 ft³
